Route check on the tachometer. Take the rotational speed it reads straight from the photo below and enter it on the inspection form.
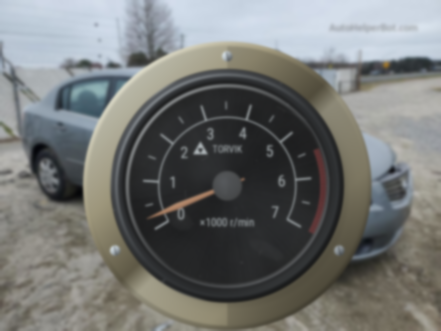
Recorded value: 250 rpm
